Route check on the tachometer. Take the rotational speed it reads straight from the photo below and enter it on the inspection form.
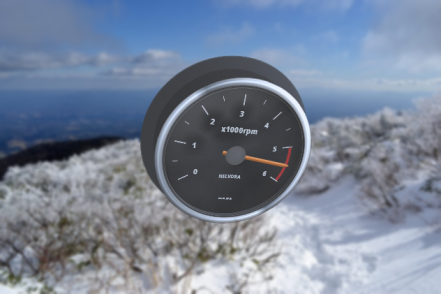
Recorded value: 5500 rpm
